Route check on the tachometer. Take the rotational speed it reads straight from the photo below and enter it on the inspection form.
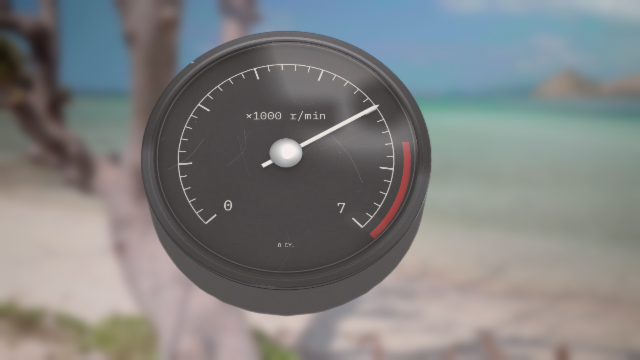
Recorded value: 5000 rpm
